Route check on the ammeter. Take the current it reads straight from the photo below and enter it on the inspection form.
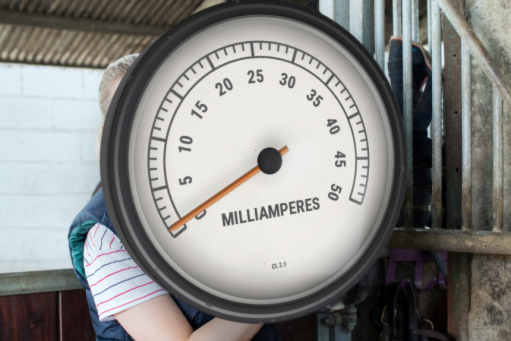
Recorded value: 1 mA
